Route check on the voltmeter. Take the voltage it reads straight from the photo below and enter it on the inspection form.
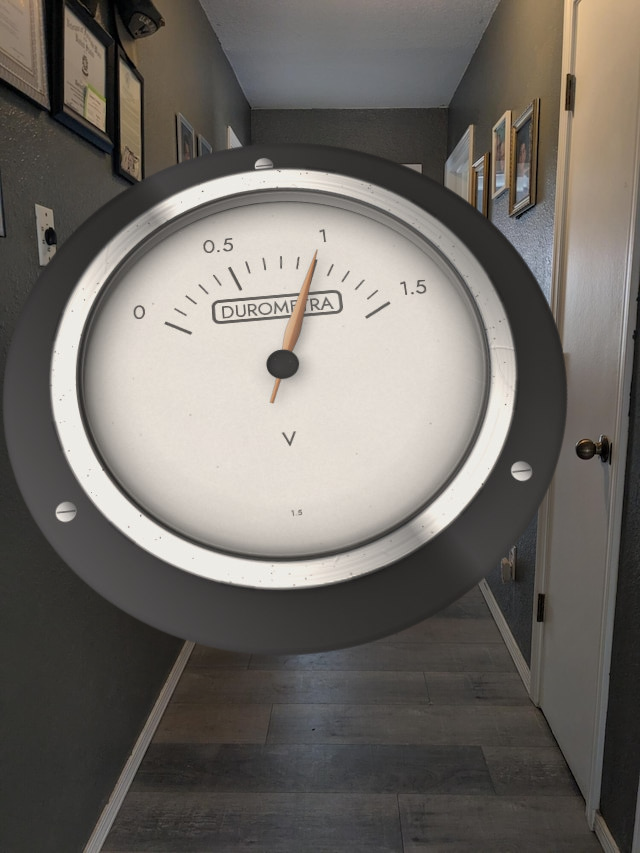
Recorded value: 1 V
